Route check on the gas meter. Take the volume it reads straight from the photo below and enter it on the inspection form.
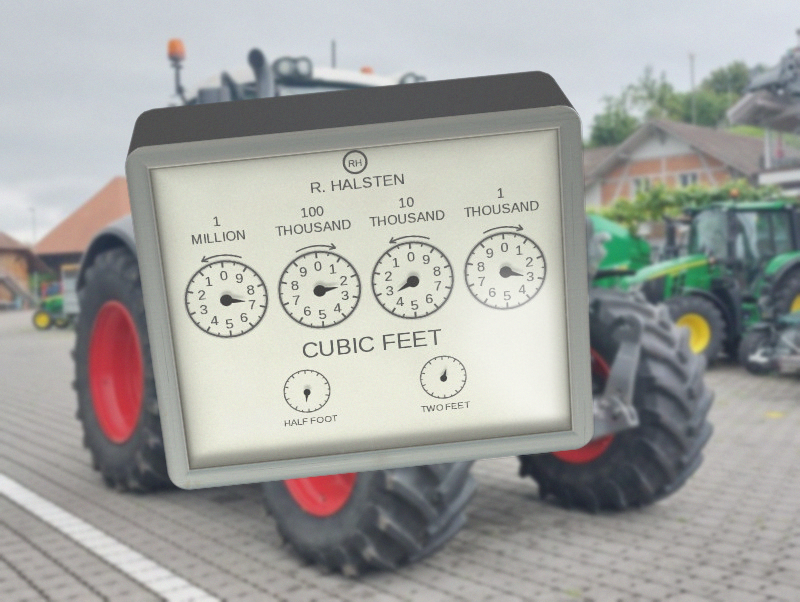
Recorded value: 723300 ft³
